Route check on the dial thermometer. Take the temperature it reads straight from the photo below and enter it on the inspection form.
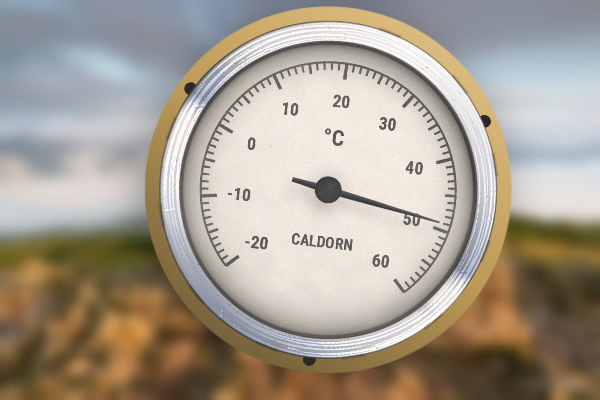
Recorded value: 49 °C
